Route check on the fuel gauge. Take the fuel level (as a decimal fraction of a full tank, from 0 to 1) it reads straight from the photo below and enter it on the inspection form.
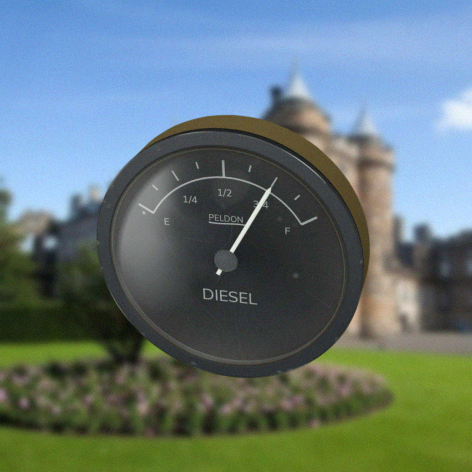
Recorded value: 0.75
